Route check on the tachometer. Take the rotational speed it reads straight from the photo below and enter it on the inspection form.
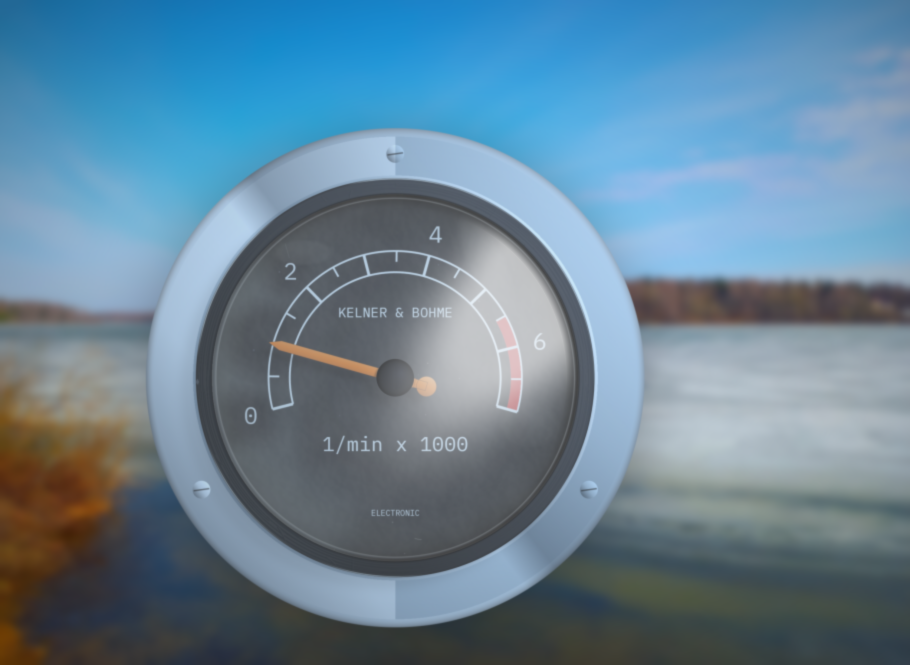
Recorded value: 1000 rpm
